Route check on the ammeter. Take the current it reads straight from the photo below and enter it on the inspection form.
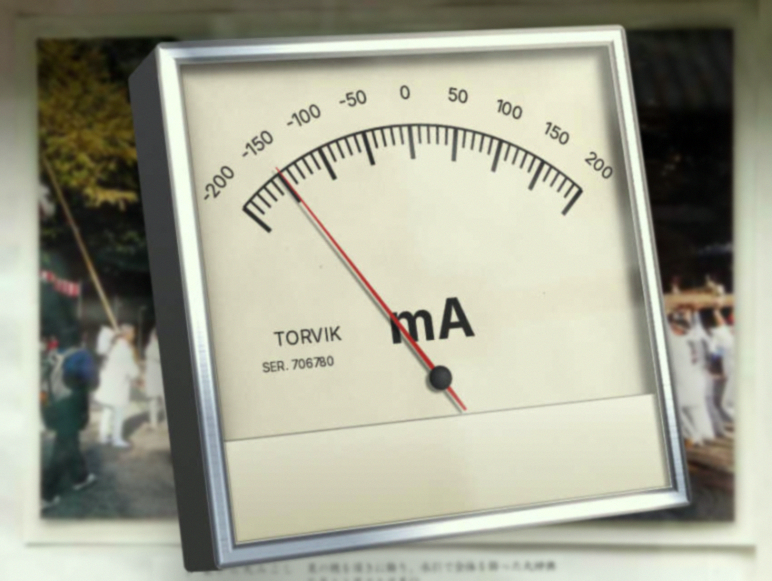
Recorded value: -150 mA
